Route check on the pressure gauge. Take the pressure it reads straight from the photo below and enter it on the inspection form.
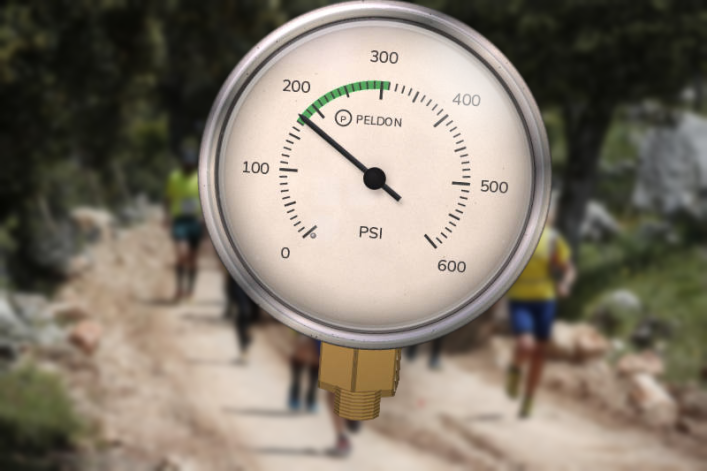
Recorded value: 180 psi
